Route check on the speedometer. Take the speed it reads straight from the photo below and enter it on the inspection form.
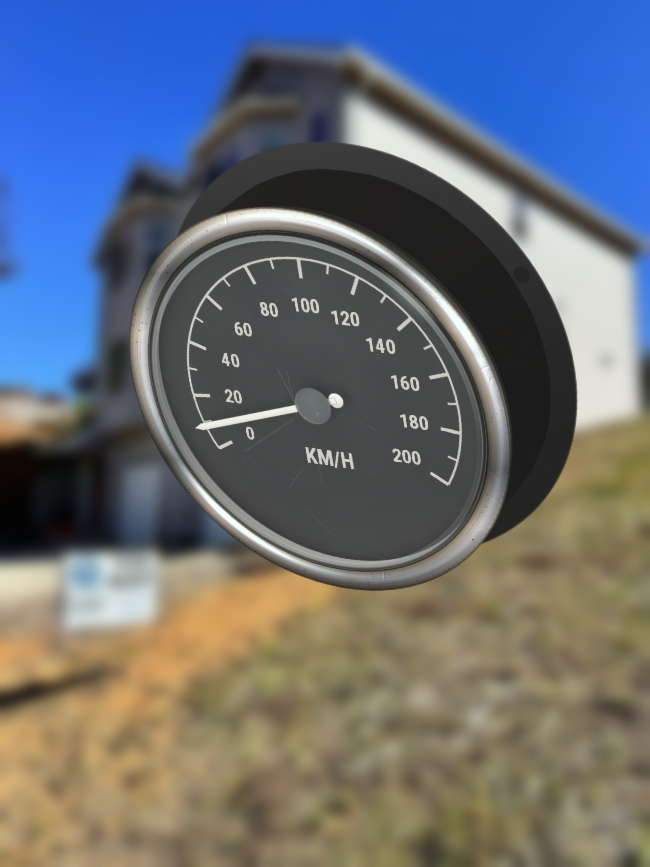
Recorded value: 10 km/h
